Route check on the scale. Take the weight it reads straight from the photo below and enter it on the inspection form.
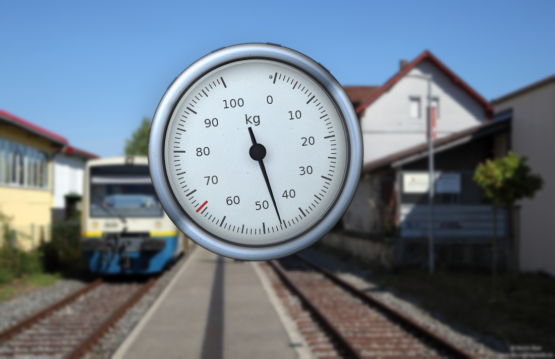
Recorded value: 46 kg
